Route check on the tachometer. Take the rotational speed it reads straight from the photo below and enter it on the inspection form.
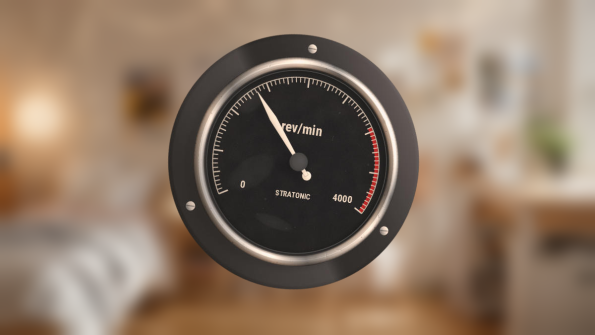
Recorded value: 1350 rpm
